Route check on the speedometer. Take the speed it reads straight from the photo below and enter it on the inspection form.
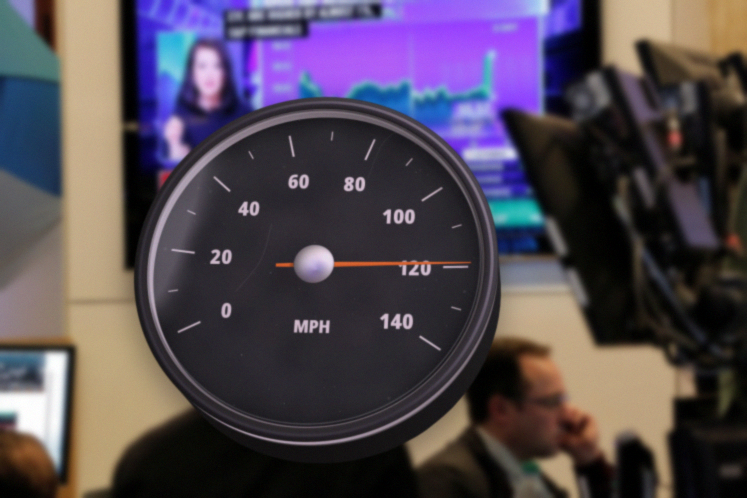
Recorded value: 120 mph
